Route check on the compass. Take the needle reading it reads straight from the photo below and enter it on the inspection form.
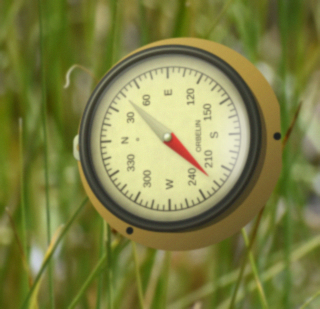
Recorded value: 225 °
